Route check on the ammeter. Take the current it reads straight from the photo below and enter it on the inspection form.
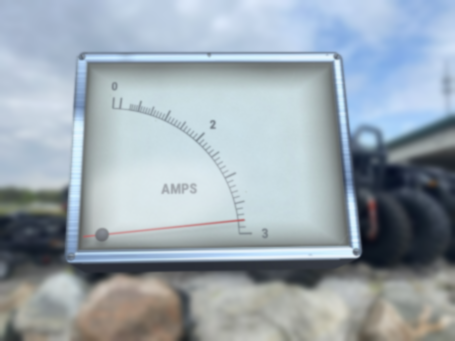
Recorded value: 2.9 A
